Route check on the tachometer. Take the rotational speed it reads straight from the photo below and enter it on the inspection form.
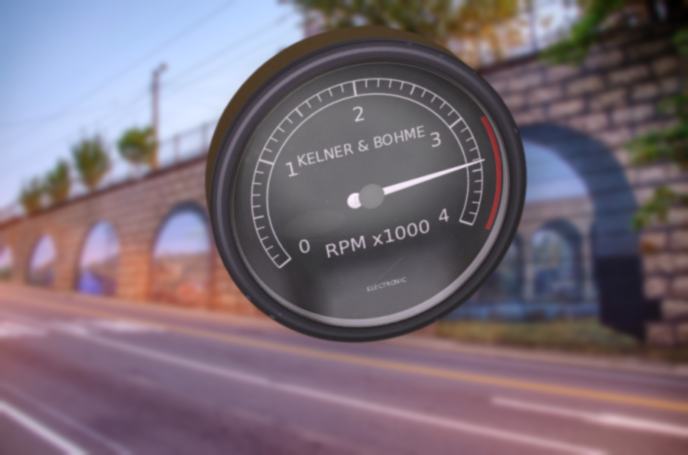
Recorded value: 3400 rpm
